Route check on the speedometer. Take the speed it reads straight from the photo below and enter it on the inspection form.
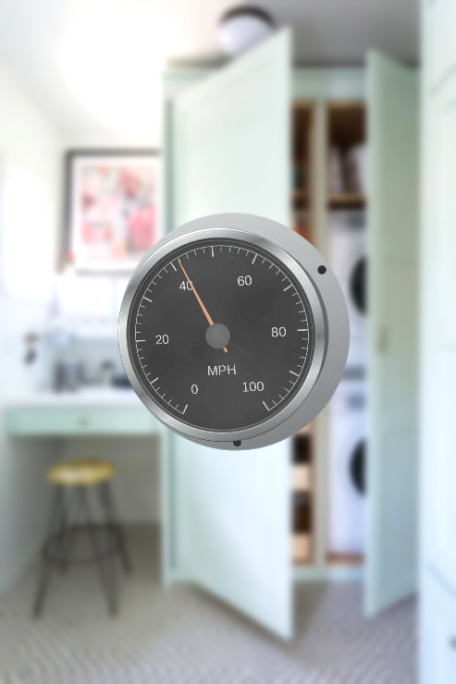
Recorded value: 42 mph
